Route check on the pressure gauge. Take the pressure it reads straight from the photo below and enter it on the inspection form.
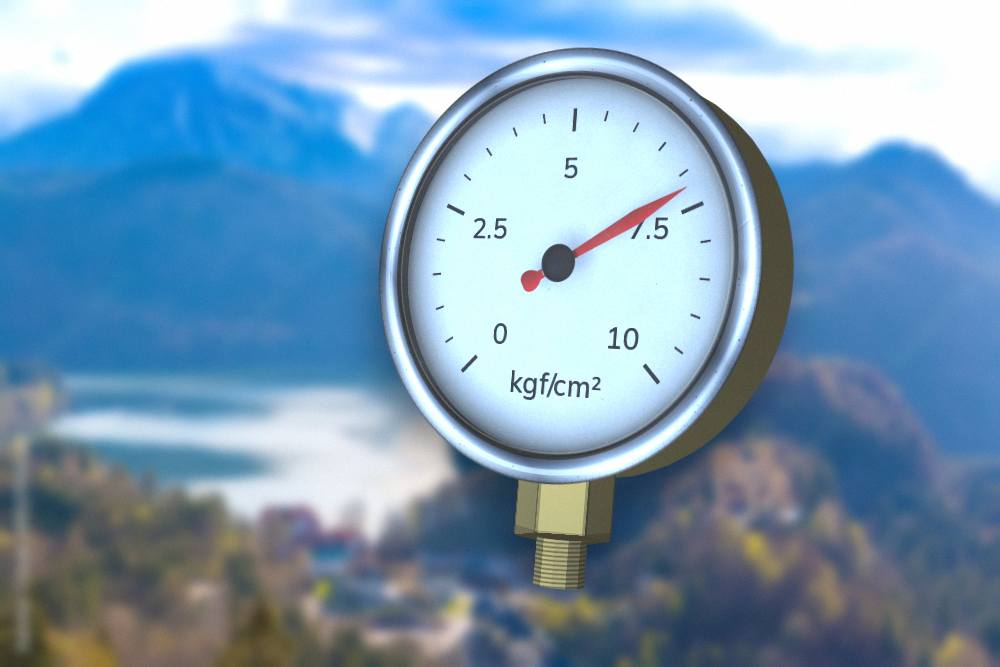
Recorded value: 7.25 kg/cm²
